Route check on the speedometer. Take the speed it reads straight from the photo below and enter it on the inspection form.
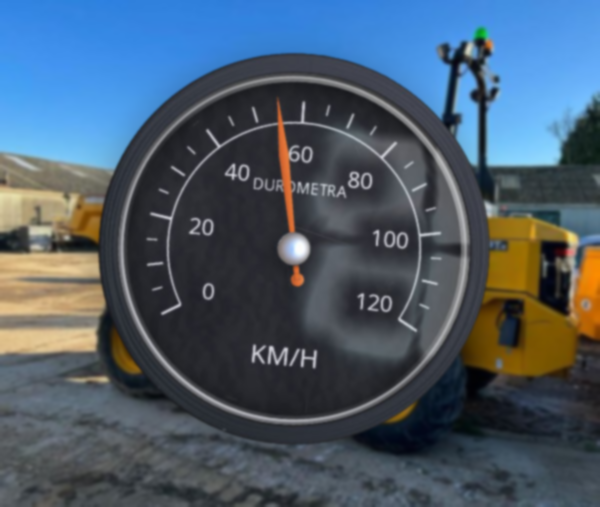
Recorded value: 55 km/h
